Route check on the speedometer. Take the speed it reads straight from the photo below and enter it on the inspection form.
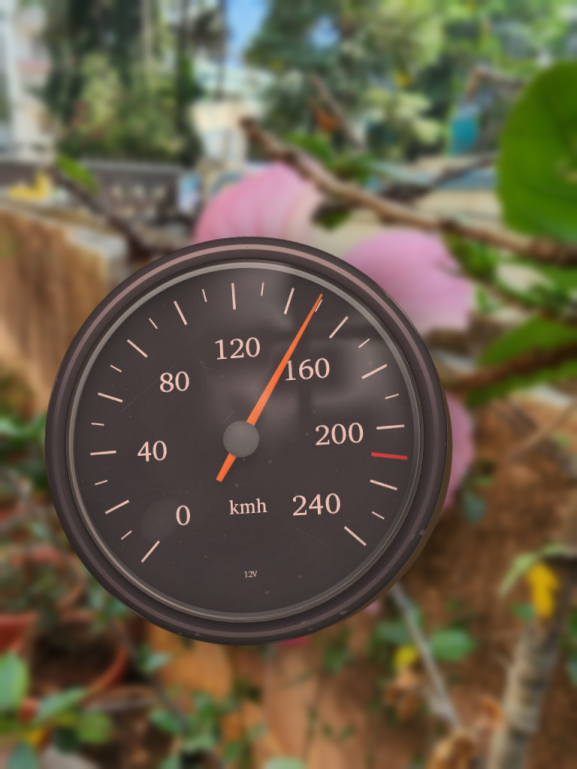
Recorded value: 150 km/h
